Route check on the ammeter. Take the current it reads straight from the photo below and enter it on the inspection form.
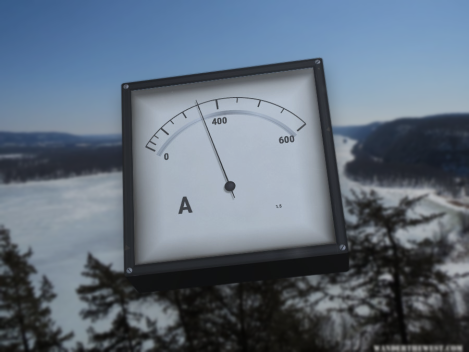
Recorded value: 350 A
